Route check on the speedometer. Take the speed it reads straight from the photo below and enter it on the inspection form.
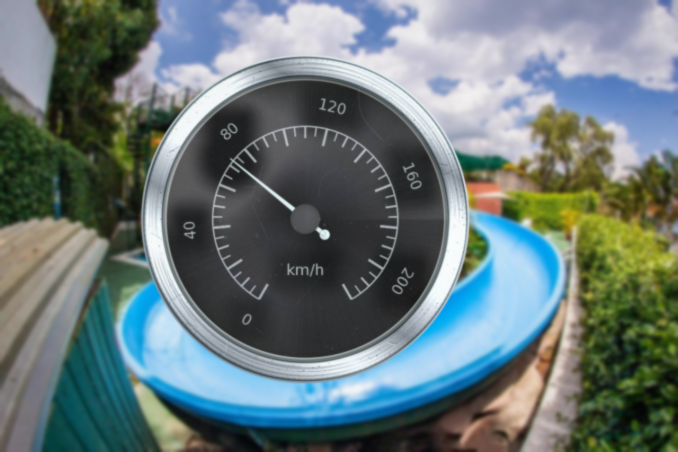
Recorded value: 72.5 km/h
